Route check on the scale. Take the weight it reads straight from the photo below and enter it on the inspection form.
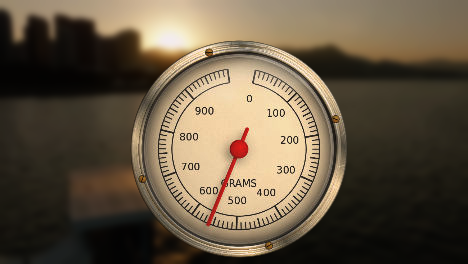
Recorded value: 560 g
